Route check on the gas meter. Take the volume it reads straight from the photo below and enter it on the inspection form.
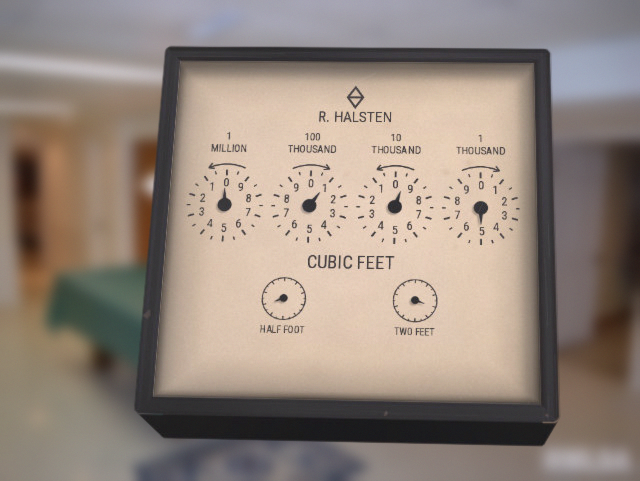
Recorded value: 9500 ft³
